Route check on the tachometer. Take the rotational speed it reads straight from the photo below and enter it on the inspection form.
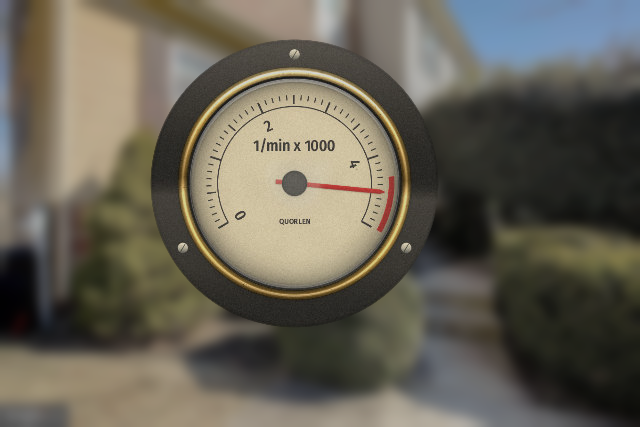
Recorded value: 4500 rpm
